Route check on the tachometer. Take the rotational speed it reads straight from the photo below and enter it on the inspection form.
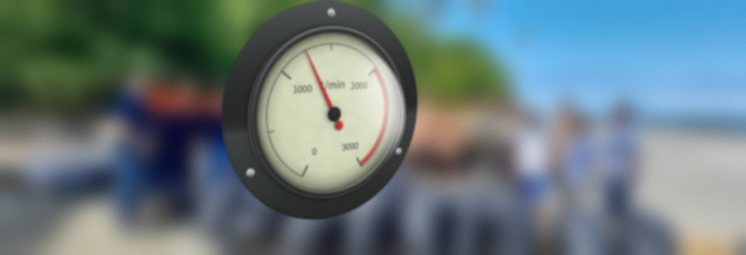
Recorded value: 1250 rpm
